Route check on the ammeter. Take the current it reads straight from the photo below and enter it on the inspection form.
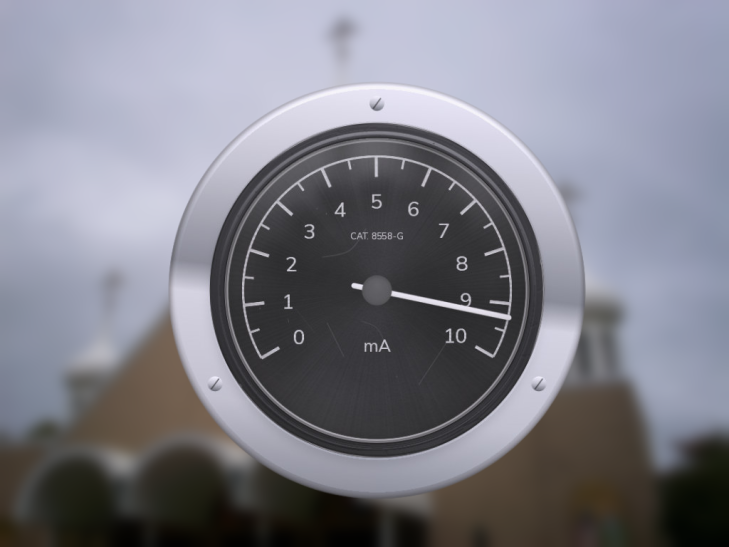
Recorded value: 9.25 mA
